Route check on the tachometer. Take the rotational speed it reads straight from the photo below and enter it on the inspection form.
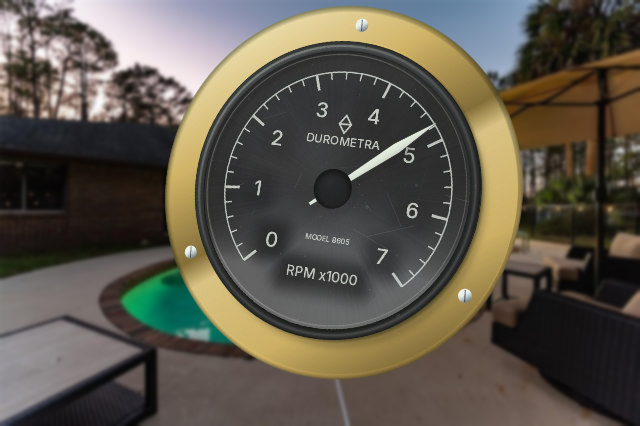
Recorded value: 4800 rpm
